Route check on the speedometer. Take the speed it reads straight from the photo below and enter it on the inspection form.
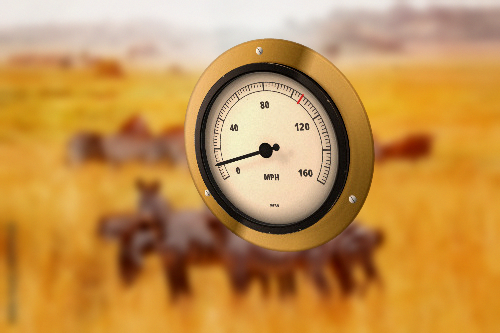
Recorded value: 10 mph
